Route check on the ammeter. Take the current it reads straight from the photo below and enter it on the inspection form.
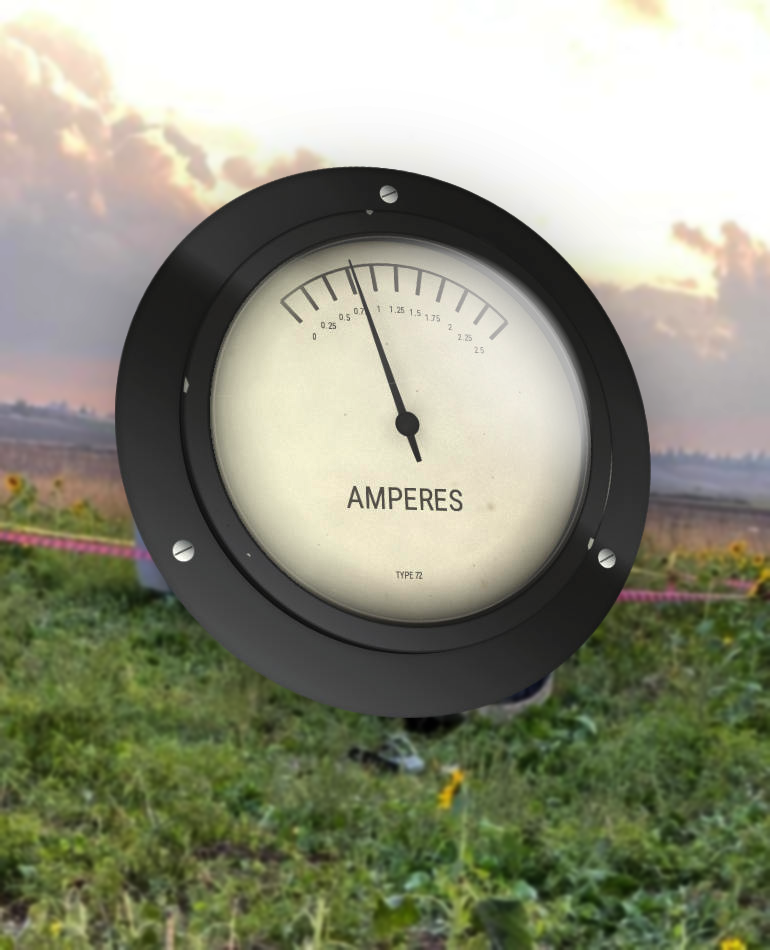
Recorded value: 0.75 A
